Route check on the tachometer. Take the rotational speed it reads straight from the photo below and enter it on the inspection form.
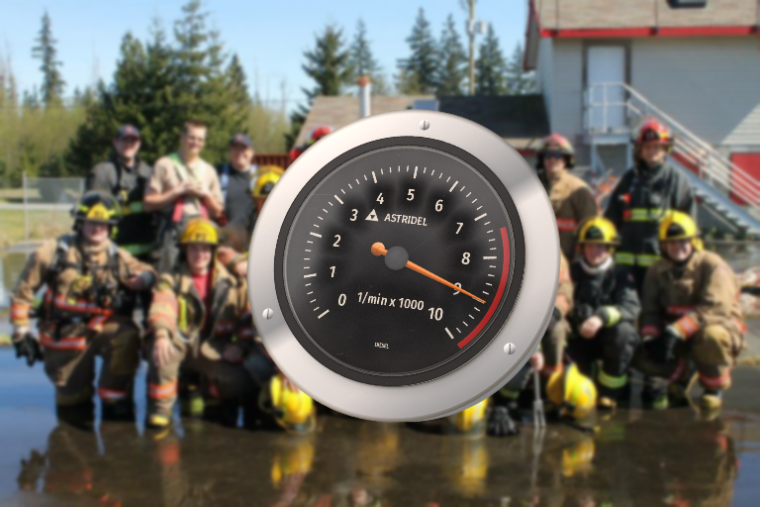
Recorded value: 9000 rpm
